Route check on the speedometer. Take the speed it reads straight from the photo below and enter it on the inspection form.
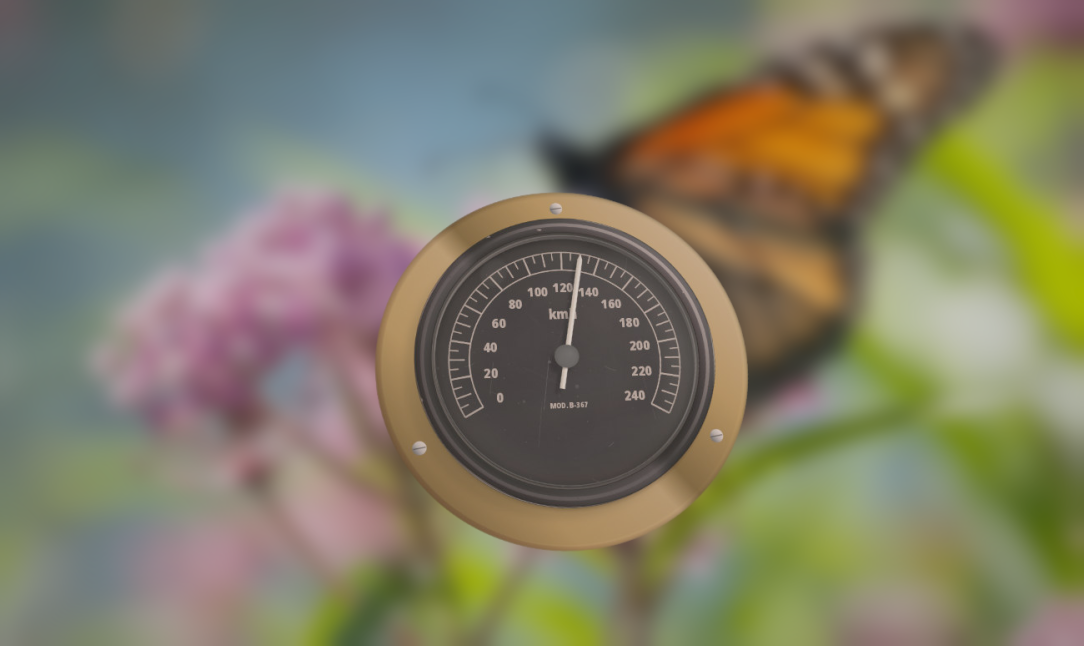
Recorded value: 130 km/h
